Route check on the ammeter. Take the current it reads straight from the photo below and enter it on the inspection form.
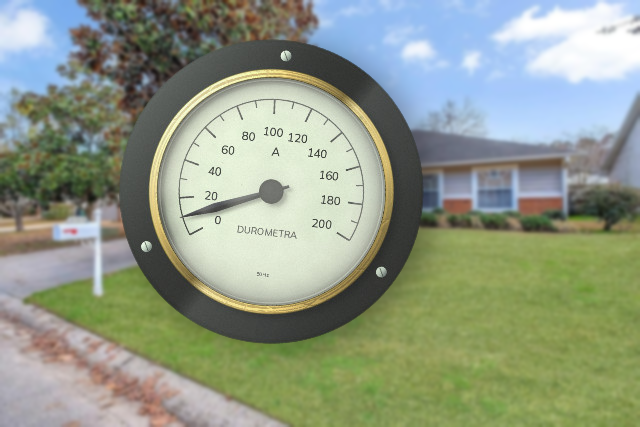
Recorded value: 10 A
